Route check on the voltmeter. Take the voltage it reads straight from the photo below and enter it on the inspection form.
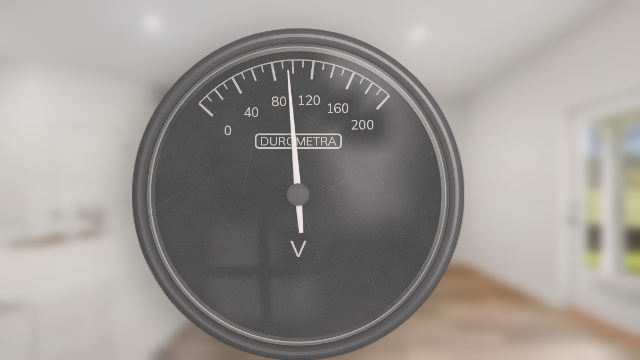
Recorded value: 95 V
